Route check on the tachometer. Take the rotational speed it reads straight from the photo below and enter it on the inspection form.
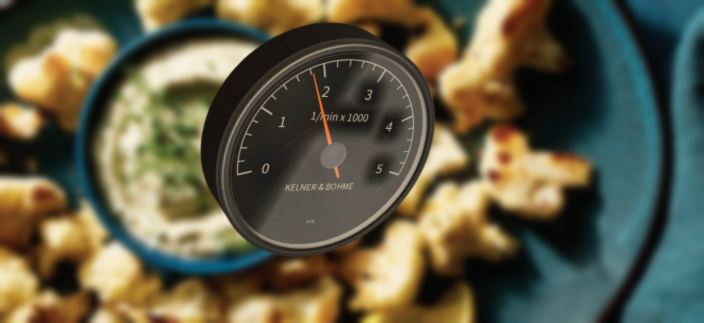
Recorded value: 1800 rpm
